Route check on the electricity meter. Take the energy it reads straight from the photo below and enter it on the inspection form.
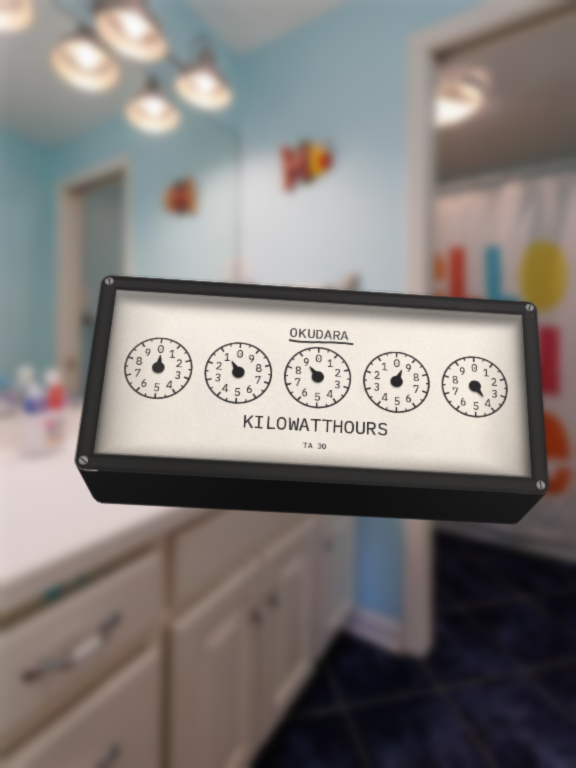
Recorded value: 894 kWh
